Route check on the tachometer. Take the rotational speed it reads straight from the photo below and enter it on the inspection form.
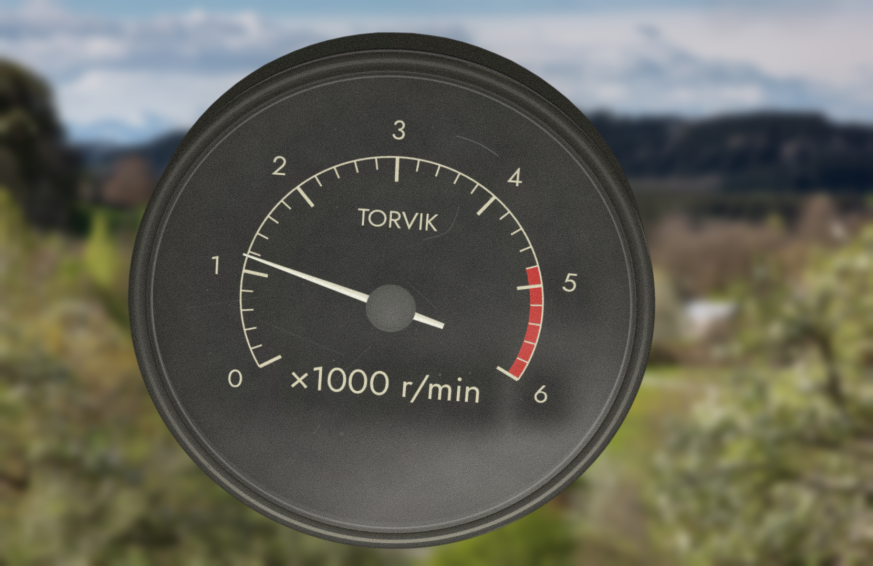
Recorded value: 1200 rpm
